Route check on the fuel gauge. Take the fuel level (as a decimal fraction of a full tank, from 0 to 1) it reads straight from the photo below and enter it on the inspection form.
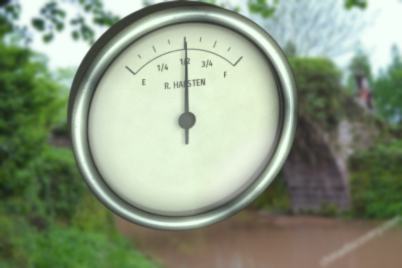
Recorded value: 0.5
